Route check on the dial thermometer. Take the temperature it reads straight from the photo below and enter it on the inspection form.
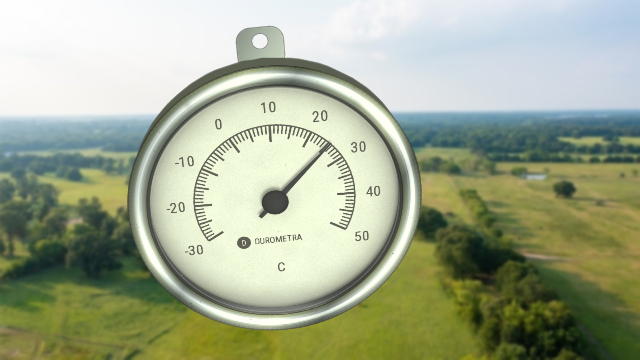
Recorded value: 25 °C
